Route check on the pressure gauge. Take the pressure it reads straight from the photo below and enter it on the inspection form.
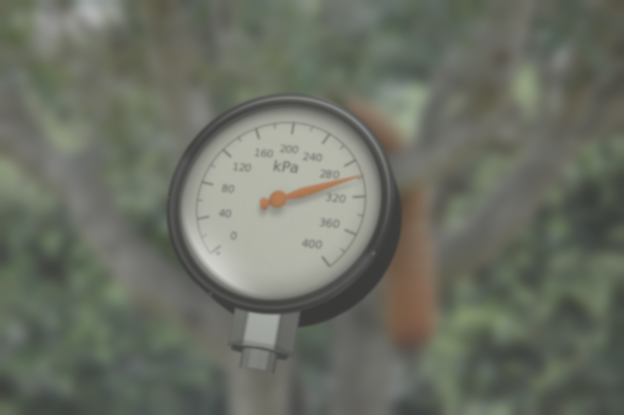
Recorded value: 300 kPa
